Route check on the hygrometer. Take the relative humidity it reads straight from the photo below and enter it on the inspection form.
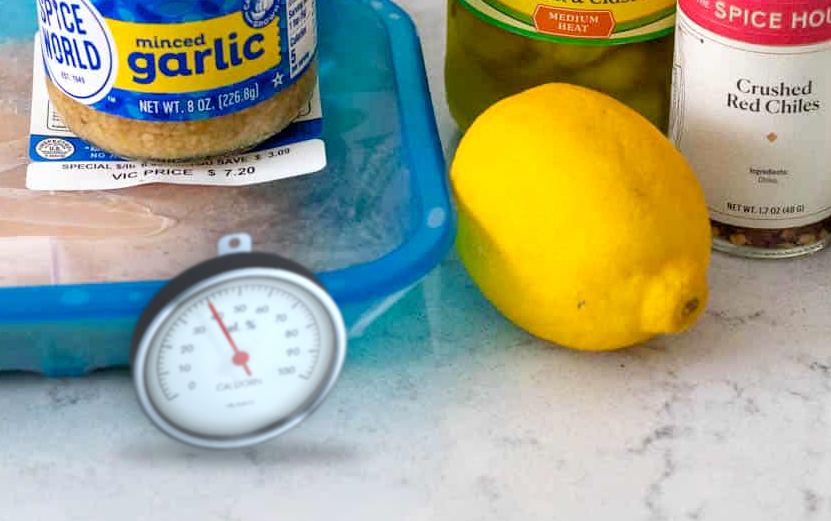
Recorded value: 40 %
